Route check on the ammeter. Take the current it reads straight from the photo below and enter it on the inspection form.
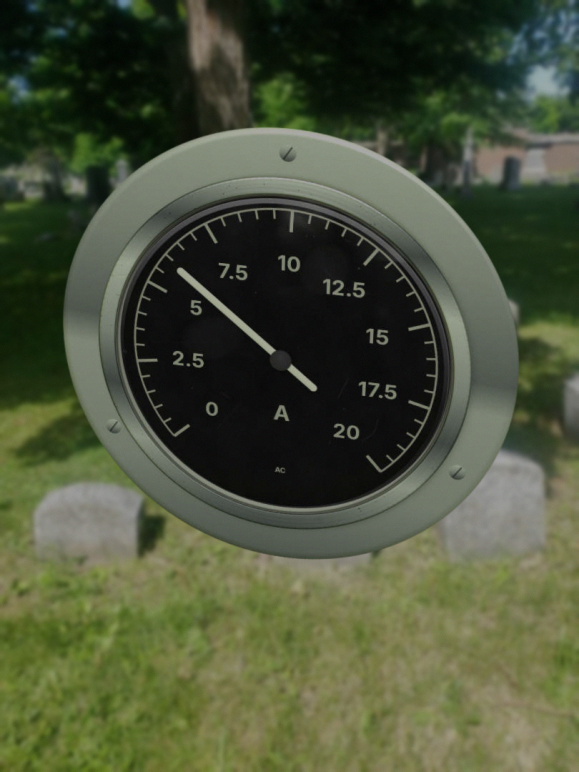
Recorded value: 6 A
